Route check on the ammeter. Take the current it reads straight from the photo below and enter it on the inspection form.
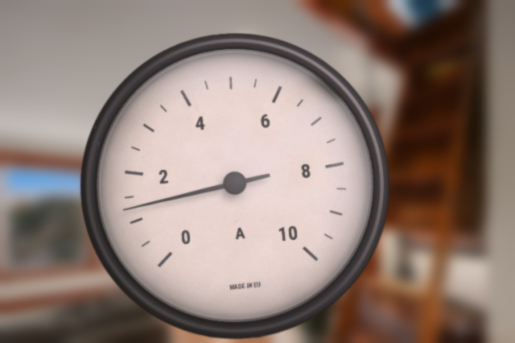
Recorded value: 1.25 A
